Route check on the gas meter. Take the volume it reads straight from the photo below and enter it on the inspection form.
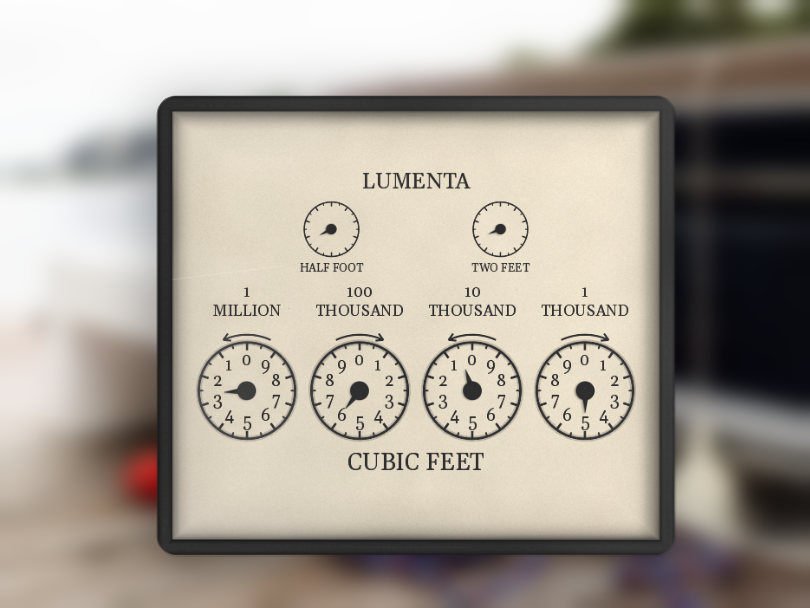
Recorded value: 260500 ft³
